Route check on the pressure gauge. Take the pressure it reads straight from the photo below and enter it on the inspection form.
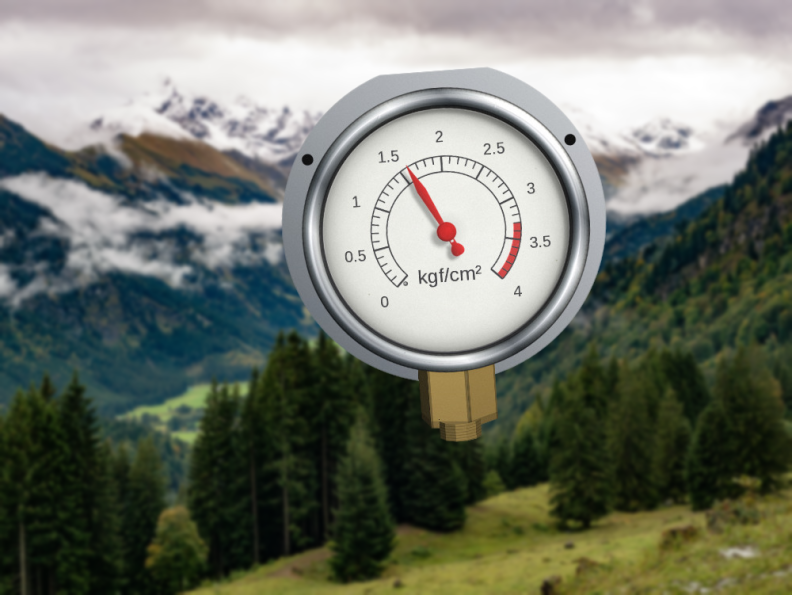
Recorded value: 1.6 kg/cm²
